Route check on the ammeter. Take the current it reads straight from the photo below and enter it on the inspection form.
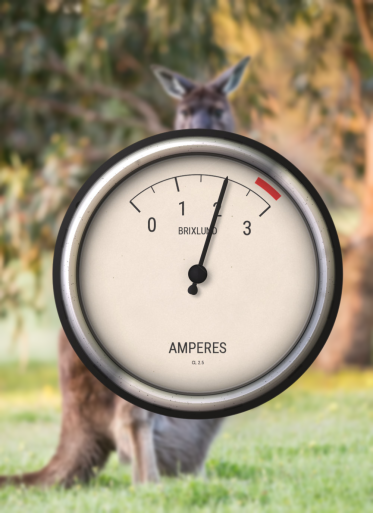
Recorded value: 2 A
